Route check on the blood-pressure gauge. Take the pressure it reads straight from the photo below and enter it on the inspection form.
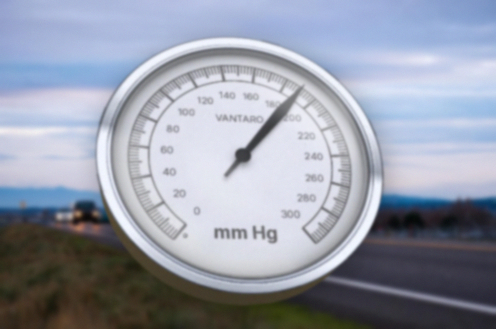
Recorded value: 190 mmHg
